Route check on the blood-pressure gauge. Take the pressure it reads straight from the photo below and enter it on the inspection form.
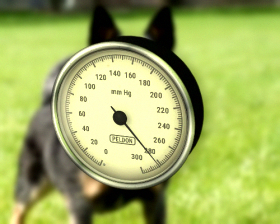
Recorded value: 280 mmHg
